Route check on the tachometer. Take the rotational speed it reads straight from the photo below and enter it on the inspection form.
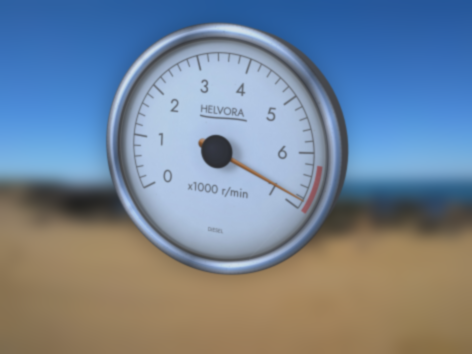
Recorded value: 6800 rpm
